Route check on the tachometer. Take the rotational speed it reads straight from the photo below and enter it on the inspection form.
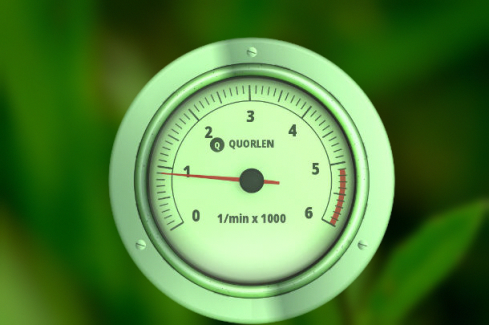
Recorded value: 900 rpm
